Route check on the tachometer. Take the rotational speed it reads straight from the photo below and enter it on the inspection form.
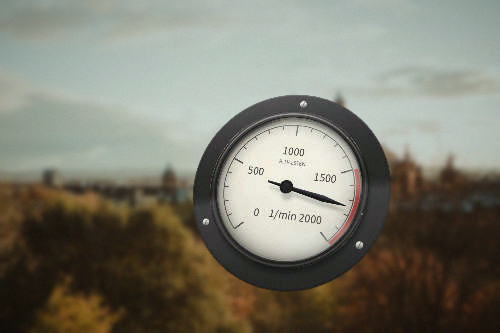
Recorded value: 1750 rpm
